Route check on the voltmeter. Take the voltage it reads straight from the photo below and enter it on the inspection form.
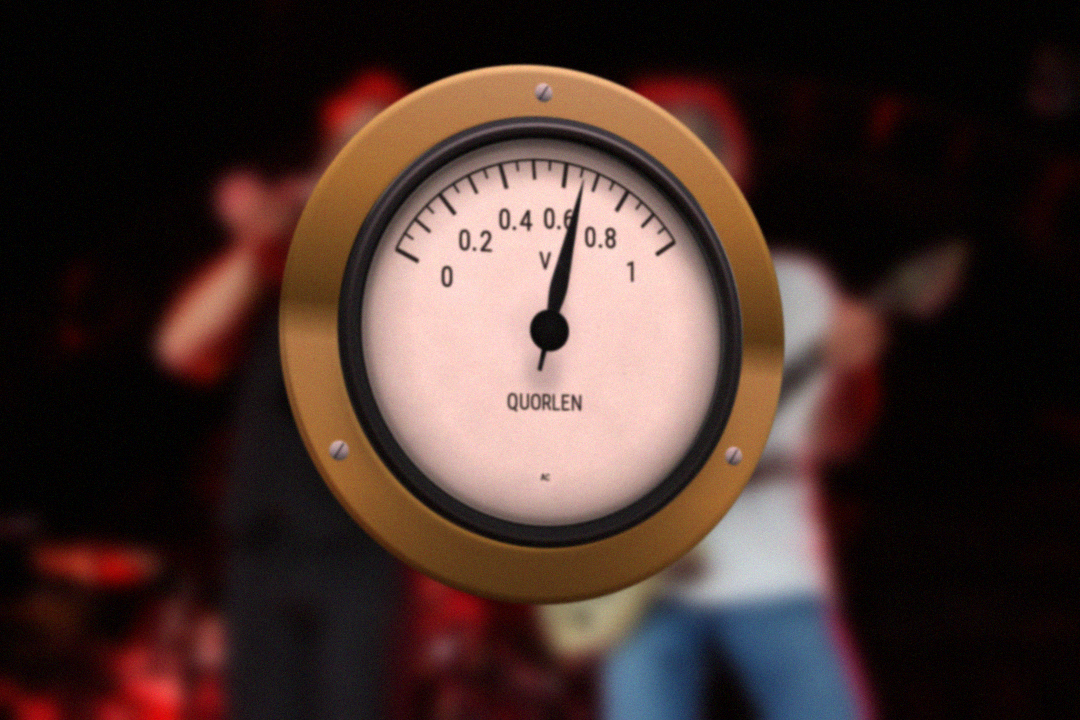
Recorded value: 0.65 V
